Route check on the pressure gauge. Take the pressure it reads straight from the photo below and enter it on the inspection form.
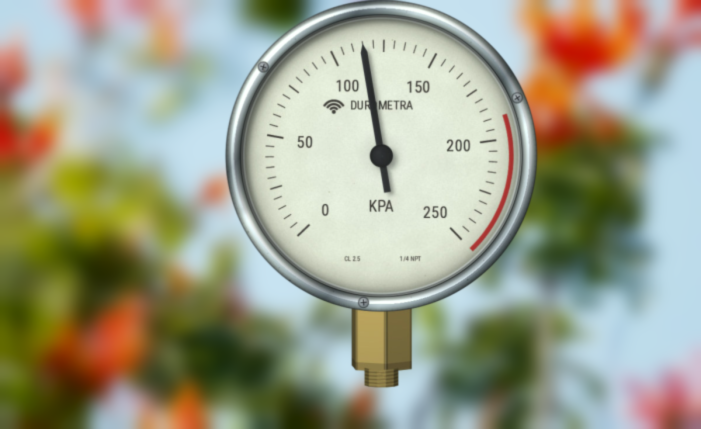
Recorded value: 115 kPa
